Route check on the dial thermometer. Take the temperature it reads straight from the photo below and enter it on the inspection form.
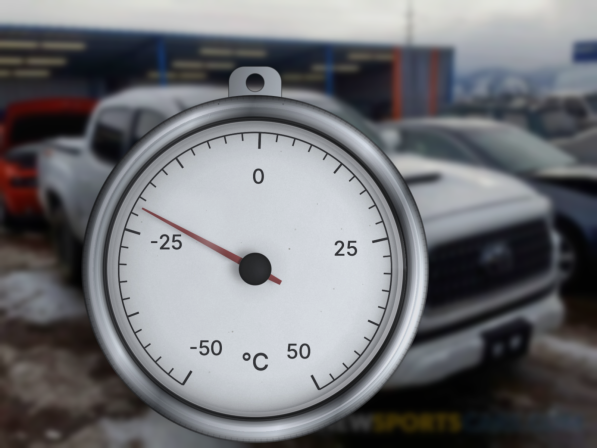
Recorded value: -21.25 °C
